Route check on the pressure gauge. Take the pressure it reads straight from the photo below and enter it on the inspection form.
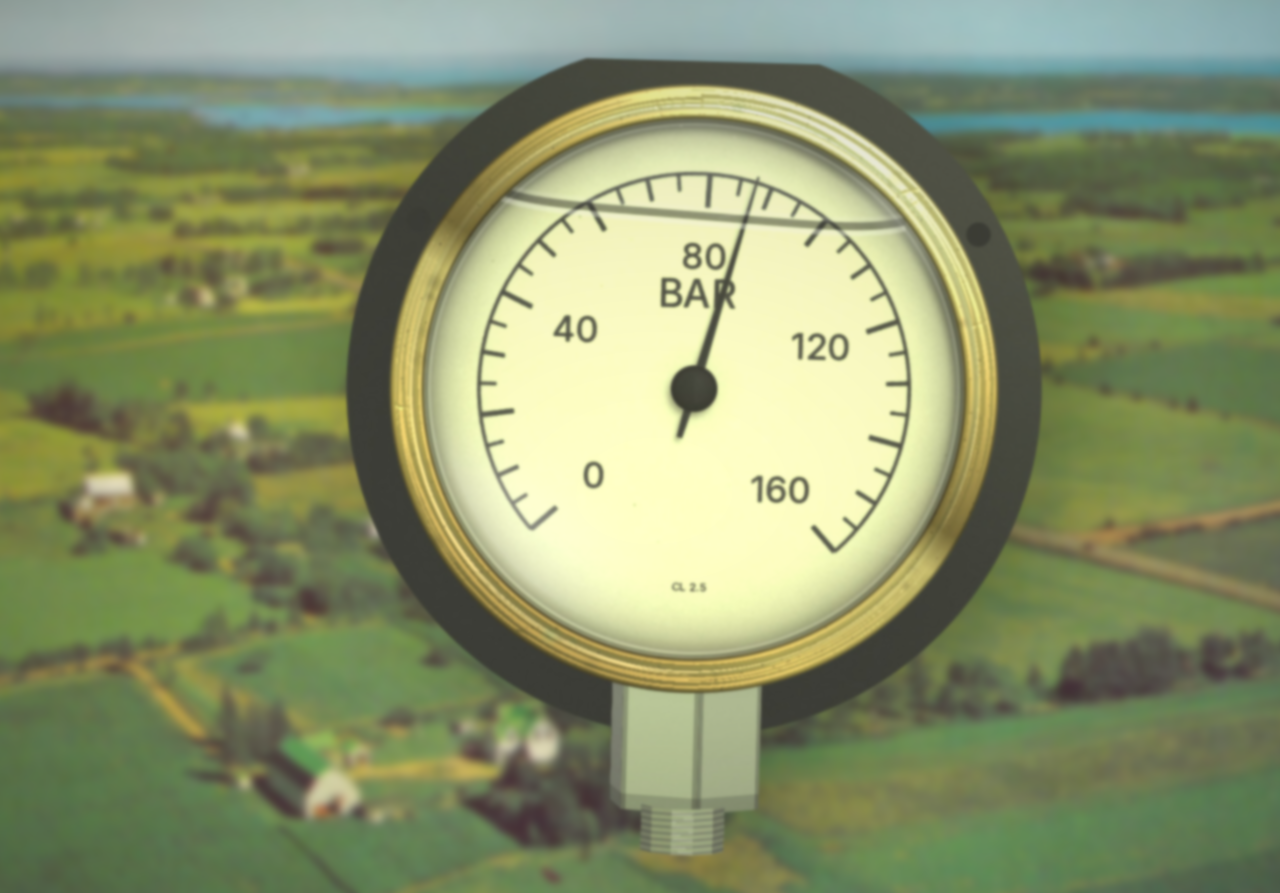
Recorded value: 87.5 bar
